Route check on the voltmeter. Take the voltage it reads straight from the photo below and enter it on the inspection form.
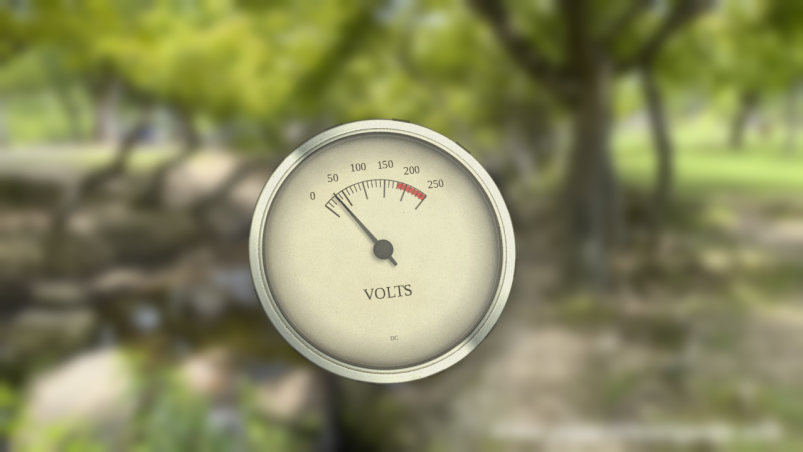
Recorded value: 30 V
